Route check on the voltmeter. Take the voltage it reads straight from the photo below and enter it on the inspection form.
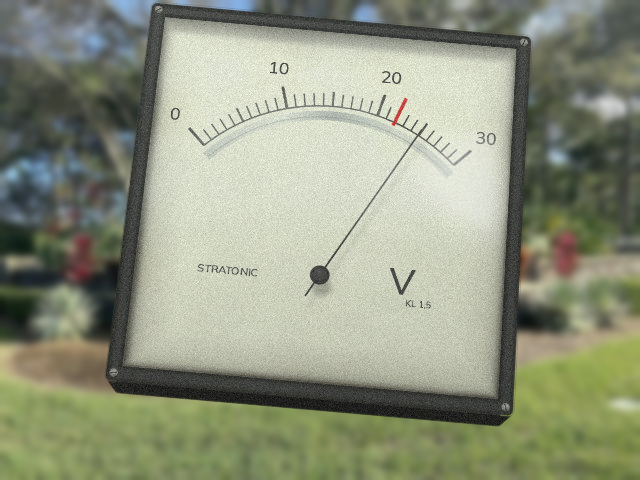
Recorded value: 25 V
